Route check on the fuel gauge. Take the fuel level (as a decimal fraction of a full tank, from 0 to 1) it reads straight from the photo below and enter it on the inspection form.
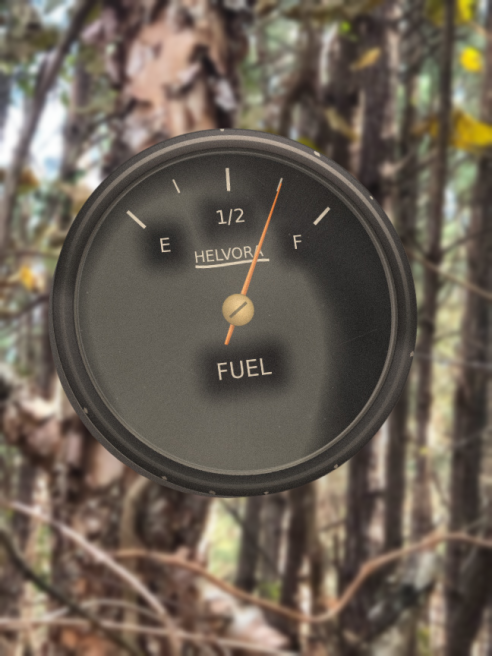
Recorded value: 0.75
